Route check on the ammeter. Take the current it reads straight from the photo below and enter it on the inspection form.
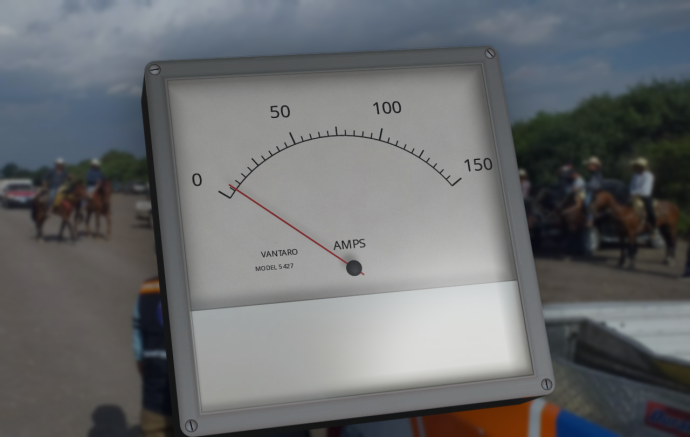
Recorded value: 5 A
